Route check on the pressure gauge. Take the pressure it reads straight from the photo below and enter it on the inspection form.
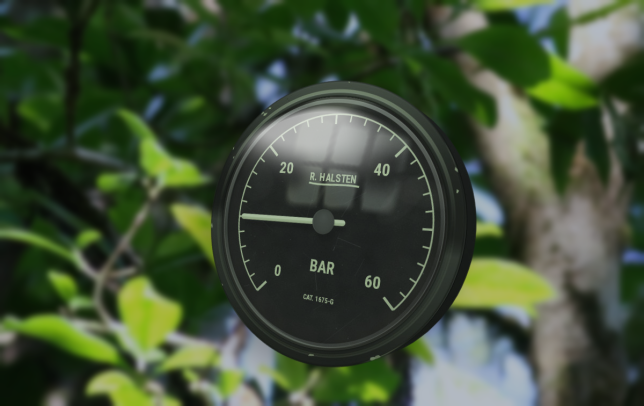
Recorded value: 10 bar
